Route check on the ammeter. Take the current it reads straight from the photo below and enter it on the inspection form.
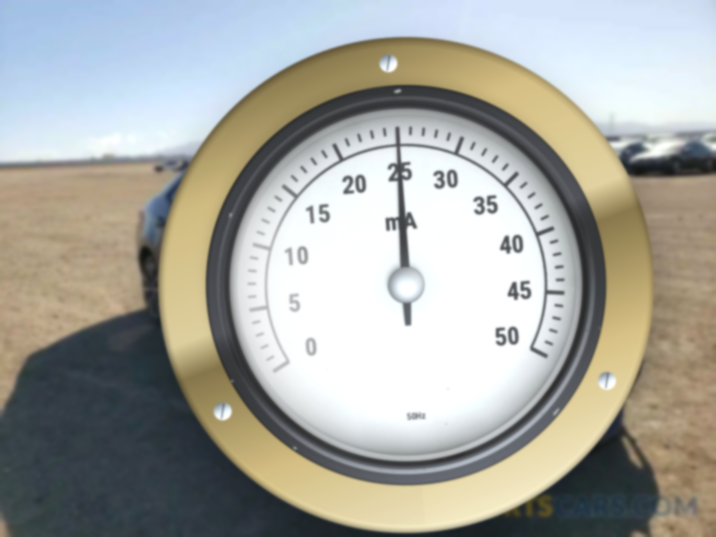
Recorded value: 25 mA
